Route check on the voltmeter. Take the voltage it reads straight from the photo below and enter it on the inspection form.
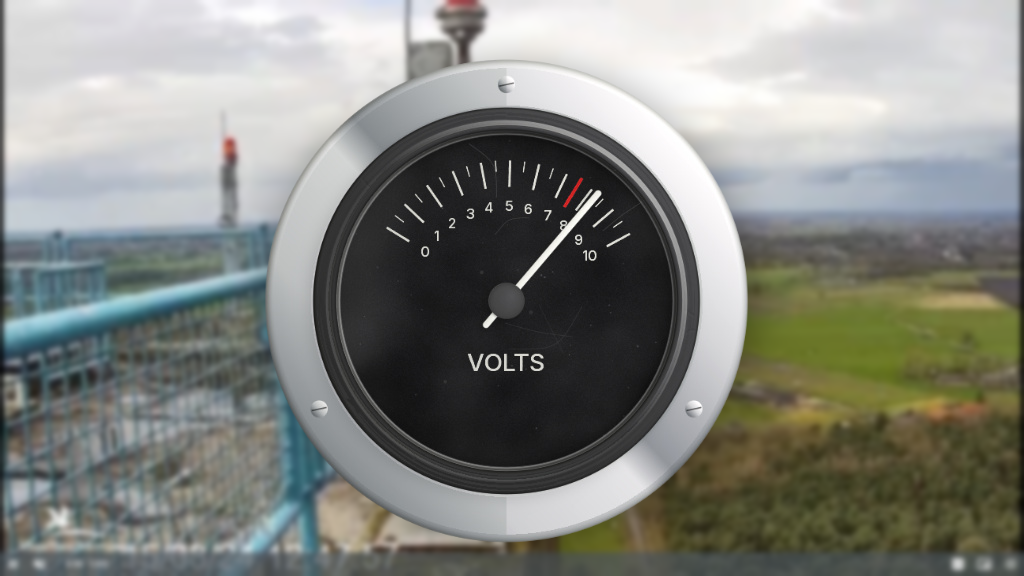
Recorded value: 8.25 V
